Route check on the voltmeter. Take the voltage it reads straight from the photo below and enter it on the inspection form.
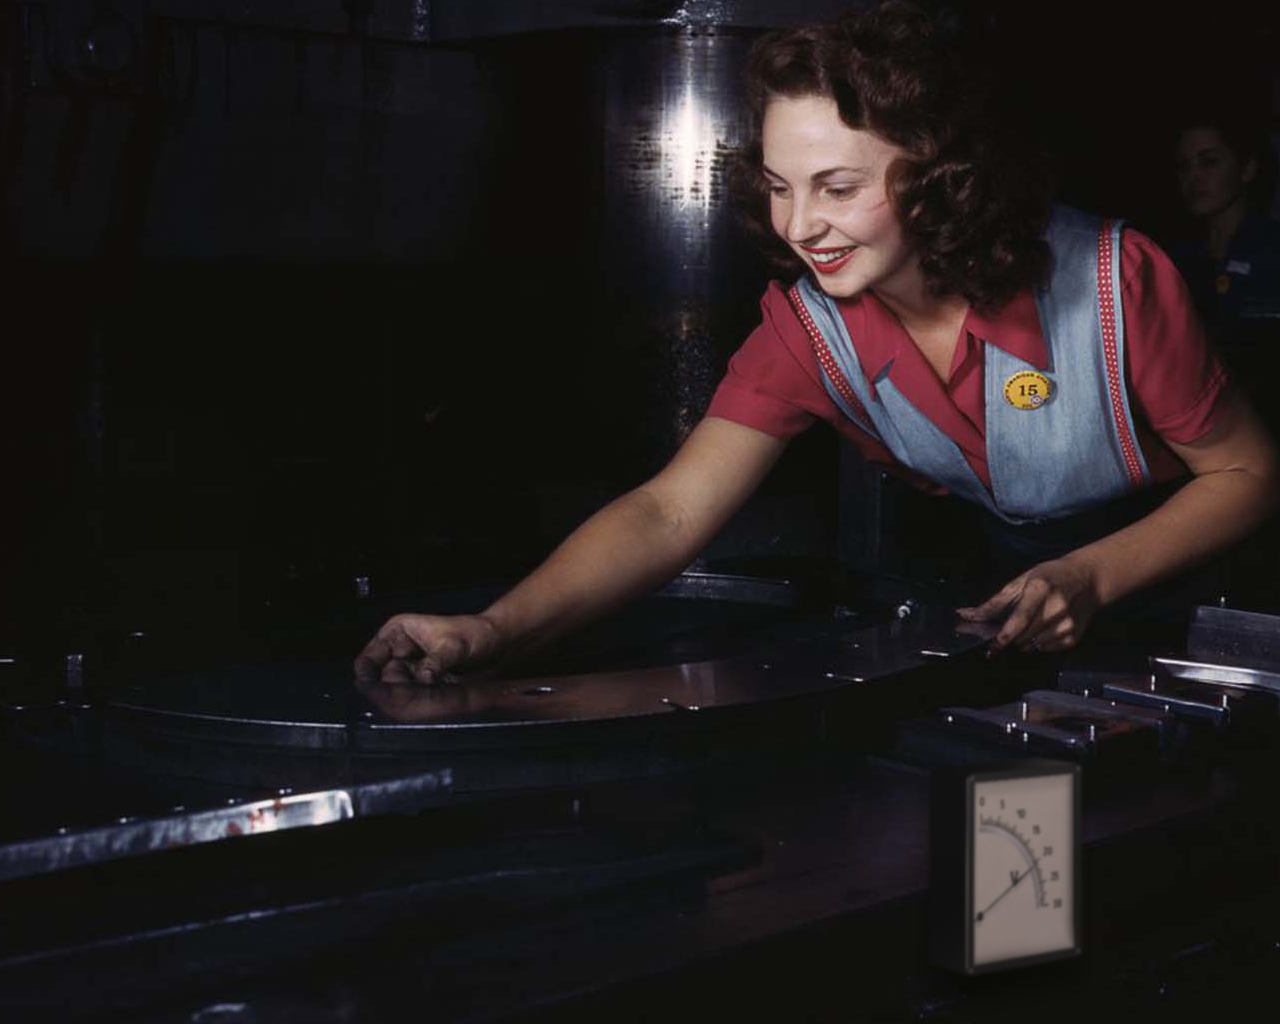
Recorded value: 20 V
